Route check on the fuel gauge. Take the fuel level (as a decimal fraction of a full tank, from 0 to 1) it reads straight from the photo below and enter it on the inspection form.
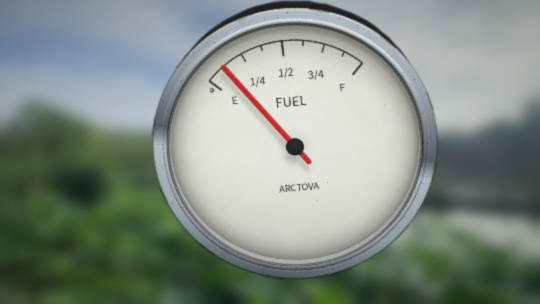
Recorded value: 0.125
